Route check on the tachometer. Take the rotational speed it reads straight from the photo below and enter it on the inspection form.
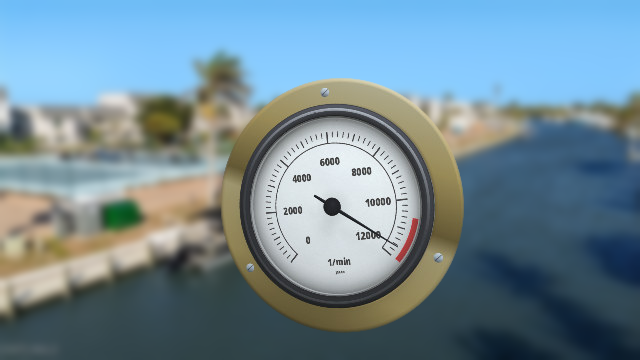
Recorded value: 11600 rpm
